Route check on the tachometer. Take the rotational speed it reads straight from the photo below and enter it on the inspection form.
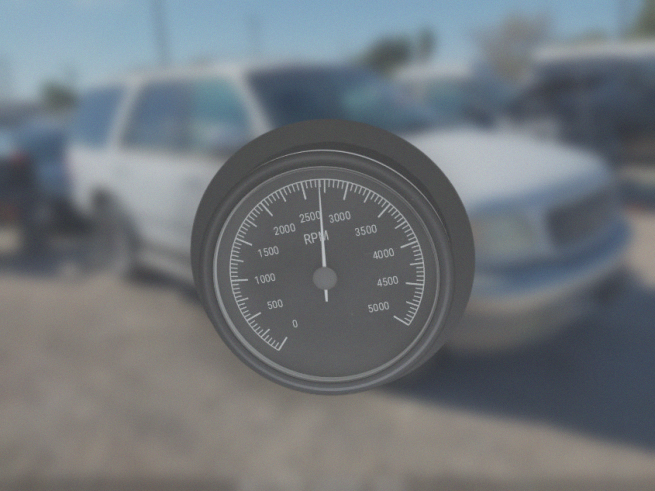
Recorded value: 2700 rpm
